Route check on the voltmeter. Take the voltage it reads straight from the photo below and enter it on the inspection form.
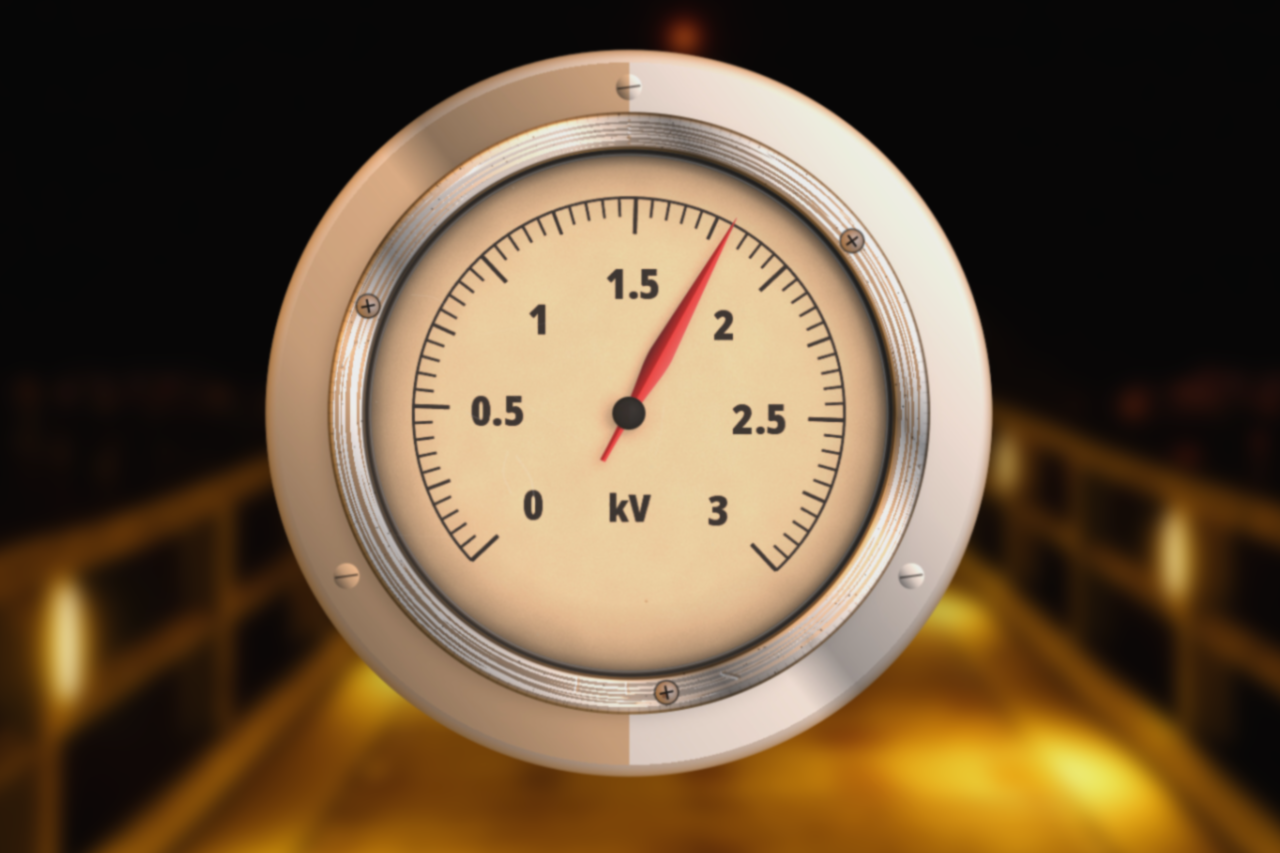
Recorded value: 1.8 kV
